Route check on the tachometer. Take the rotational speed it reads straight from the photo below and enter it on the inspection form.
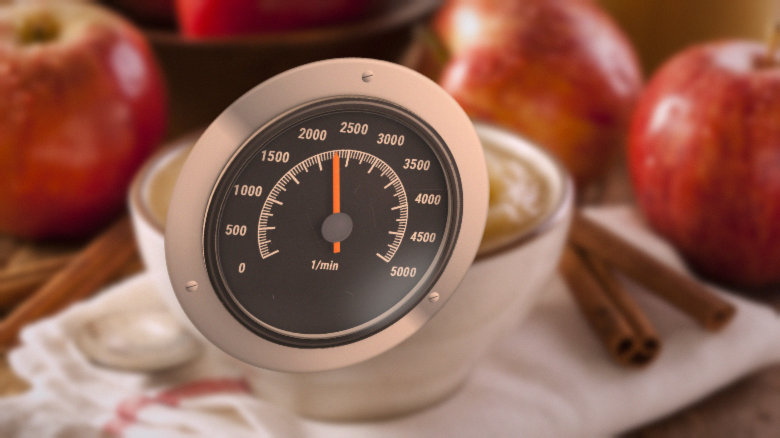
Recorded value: 2250 rpm
